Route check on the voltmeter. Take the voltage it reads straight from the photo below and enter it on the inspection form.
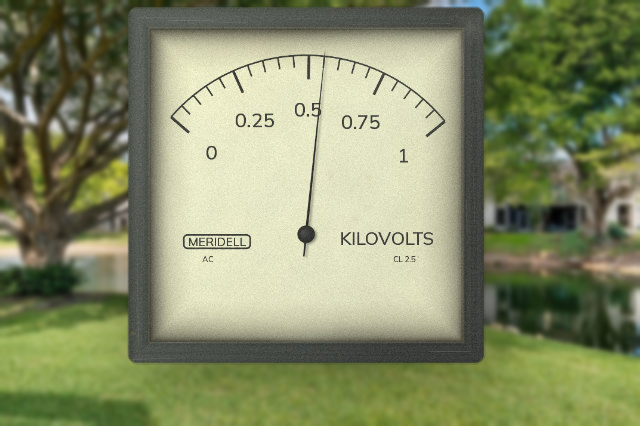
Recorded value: 0.55 kV
